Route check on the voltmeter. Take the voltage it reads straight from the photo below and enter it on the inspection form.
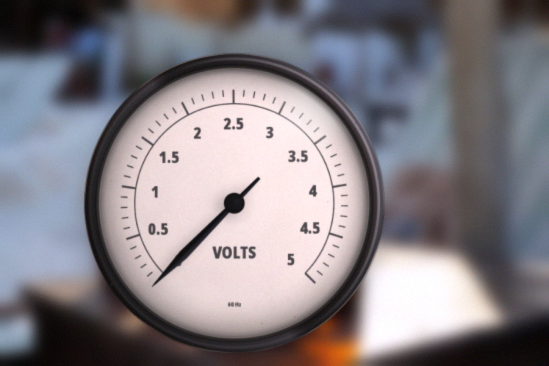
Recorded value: 0 V
